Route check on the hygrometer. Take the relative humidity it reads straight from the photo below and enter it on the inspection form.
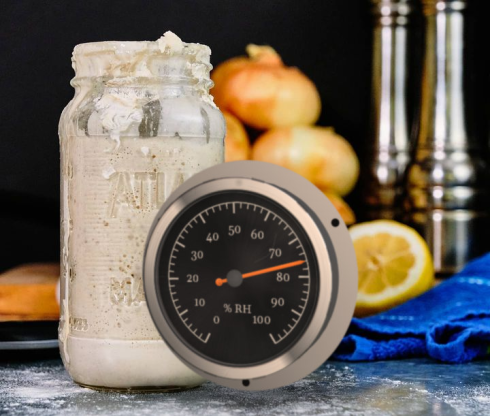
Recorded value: 76 %
